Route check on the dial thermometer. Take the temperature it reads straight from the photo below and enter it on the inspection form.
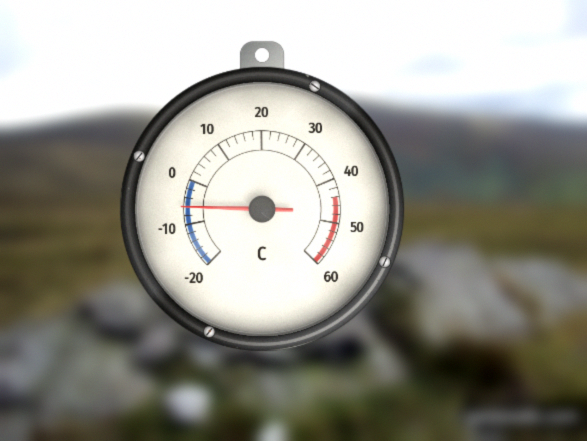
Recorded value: -6 °C
